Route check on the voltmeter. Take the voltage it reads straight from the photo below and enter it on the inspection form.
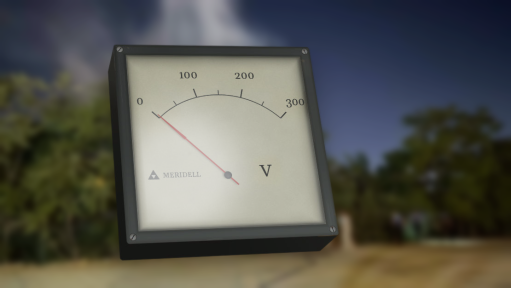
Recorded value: 0 V
